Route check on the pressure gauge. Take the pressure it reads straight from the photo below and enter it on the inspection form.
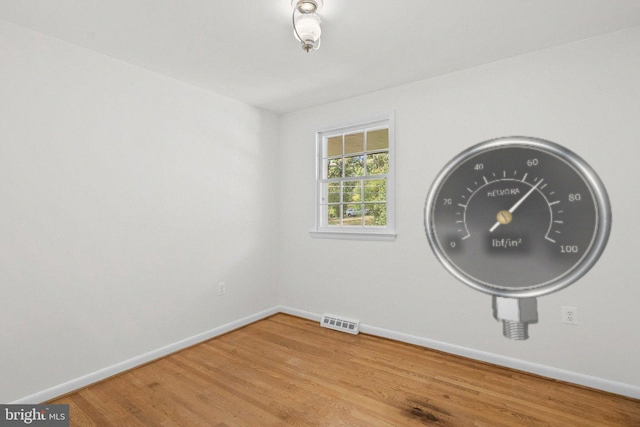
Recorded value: 67.5 psi
